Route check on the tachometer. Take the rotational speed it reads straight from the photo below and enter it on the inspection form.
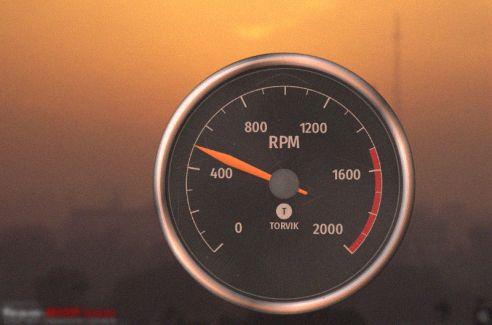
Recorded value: 500 rpm
